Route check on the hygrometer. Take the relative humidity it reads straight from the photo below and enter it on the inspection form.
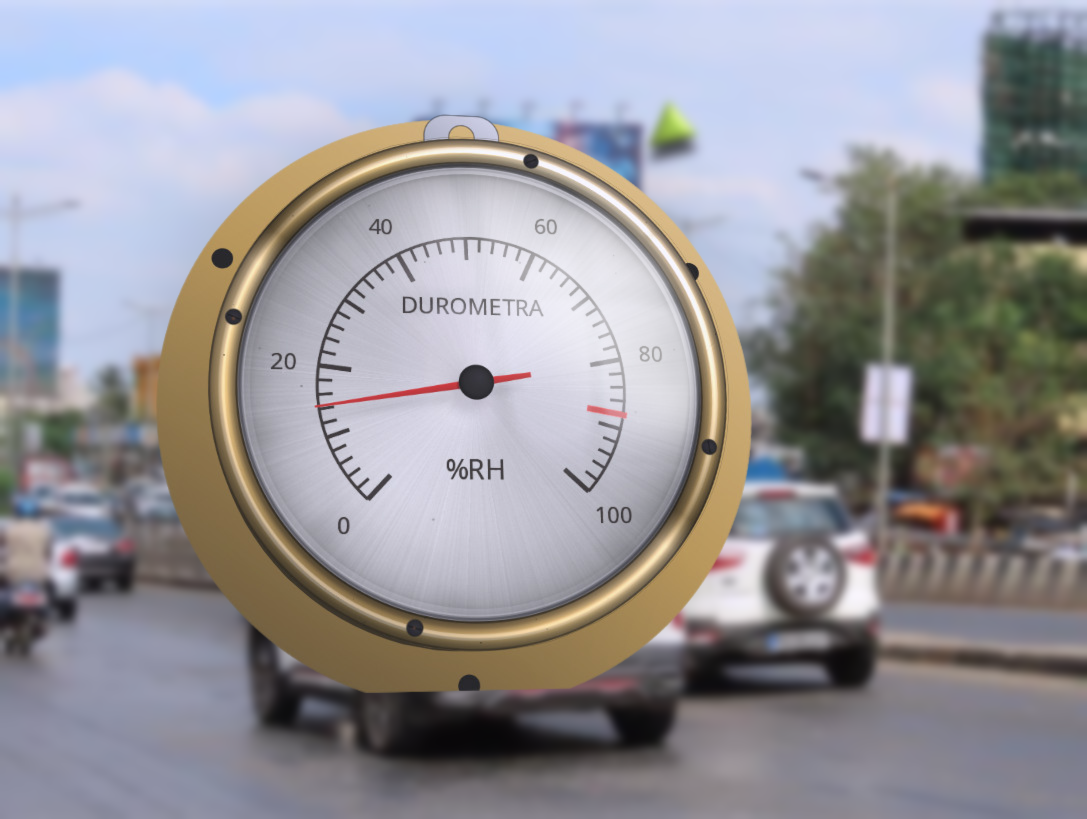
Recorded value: 14 %
